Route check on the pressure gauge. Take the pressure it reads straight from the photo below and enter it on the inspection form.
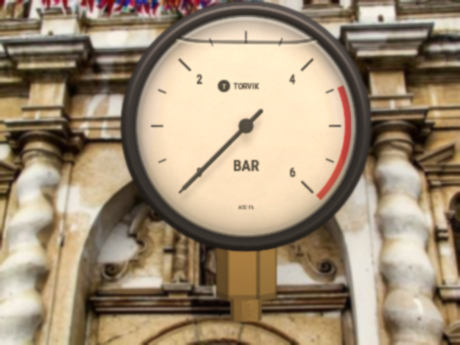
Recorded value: 0 bar
